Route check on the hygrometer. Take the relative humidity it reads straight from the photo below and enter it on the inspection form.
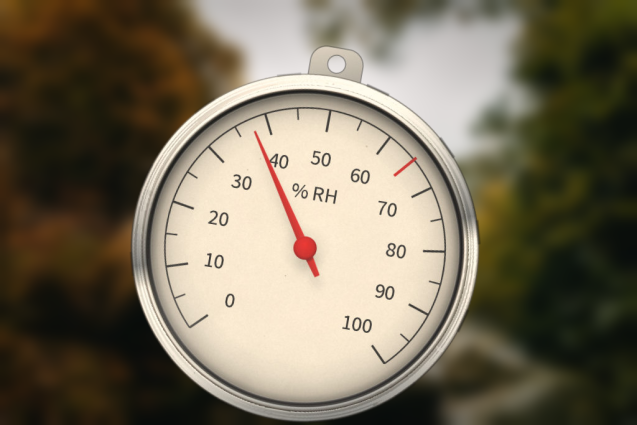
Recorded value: 37.5 %
